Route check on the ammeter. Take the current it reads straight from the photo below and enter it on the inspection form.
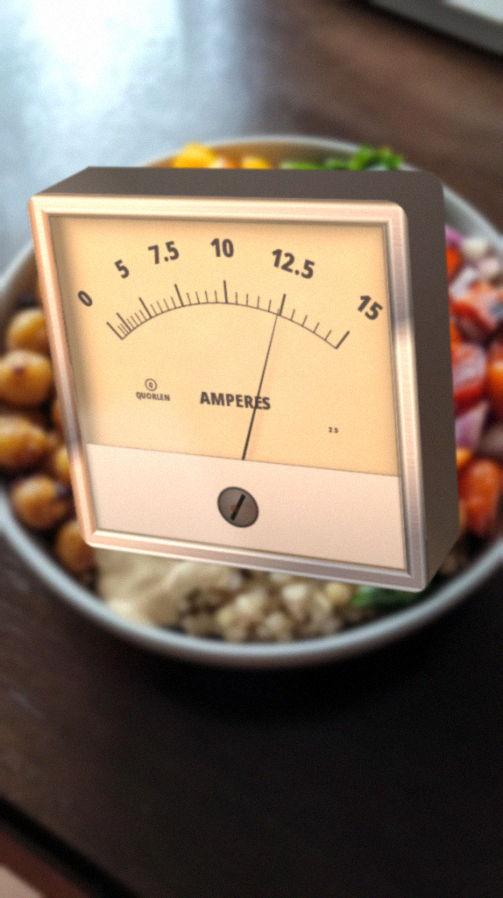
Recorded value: 12.5 A
